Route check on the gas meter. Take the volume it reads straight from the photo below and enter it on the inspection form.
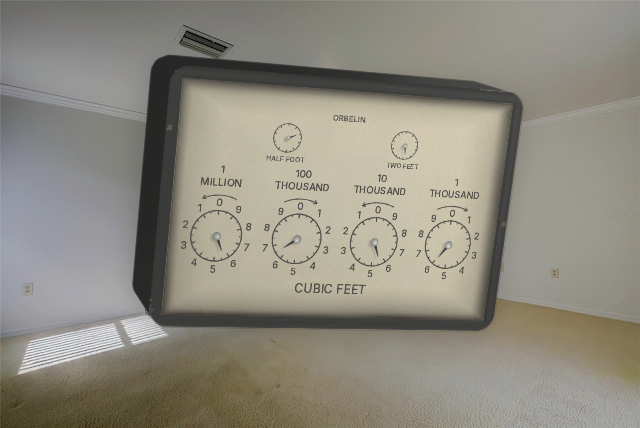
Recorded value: 565600 ft³
